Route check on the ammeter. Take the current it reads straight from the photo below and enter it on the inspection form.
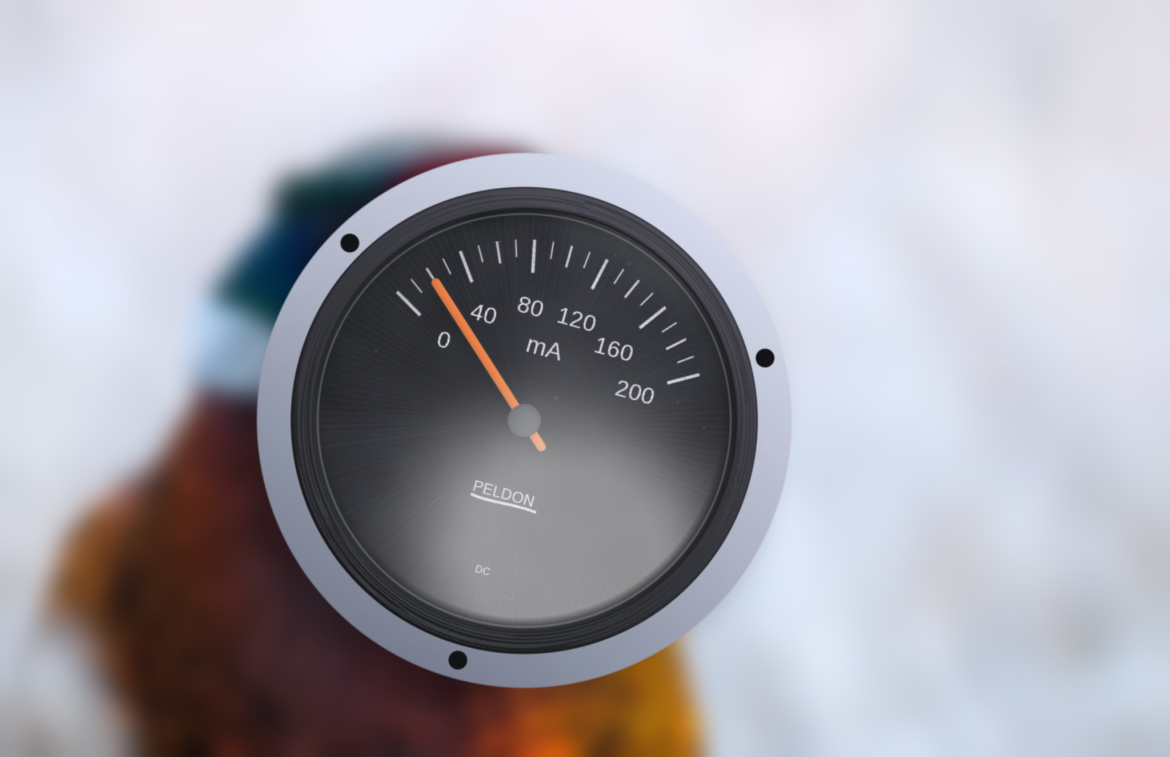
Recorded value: 20 mA
